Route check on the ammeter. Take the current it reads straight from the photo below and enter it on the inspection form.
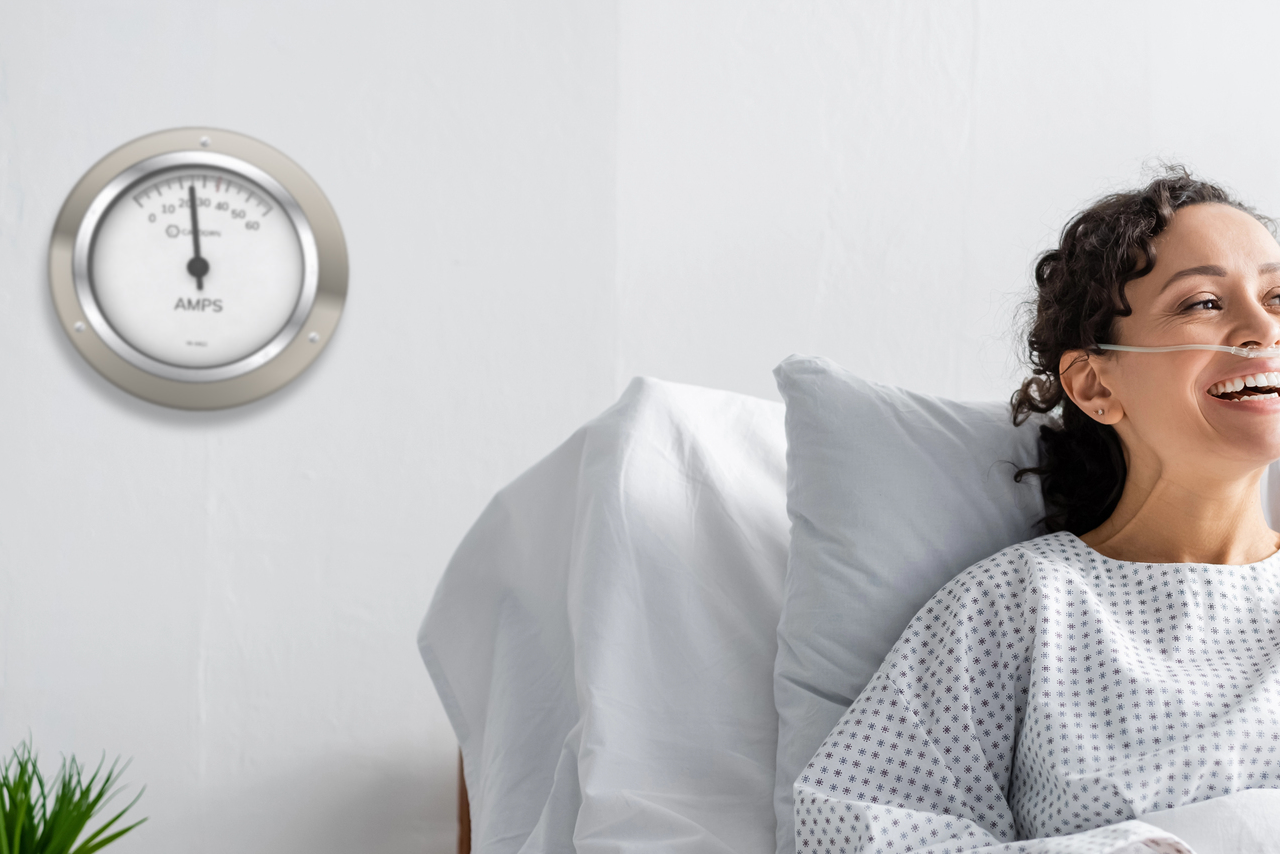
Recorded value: 25 A
